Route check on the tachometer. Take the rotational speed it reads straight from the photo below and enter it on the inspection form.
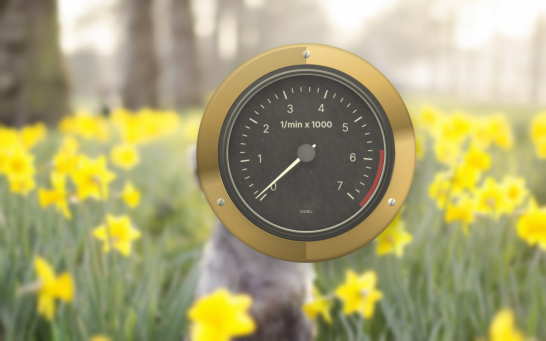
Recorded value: 100 rpm
